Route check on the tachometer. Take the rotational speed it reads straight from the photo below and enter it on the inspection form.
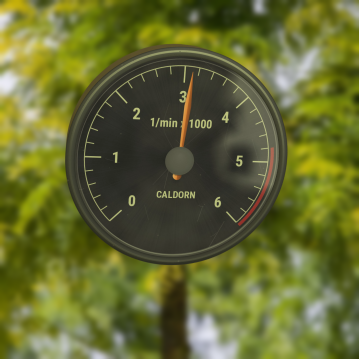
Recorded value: 3100 rpm
